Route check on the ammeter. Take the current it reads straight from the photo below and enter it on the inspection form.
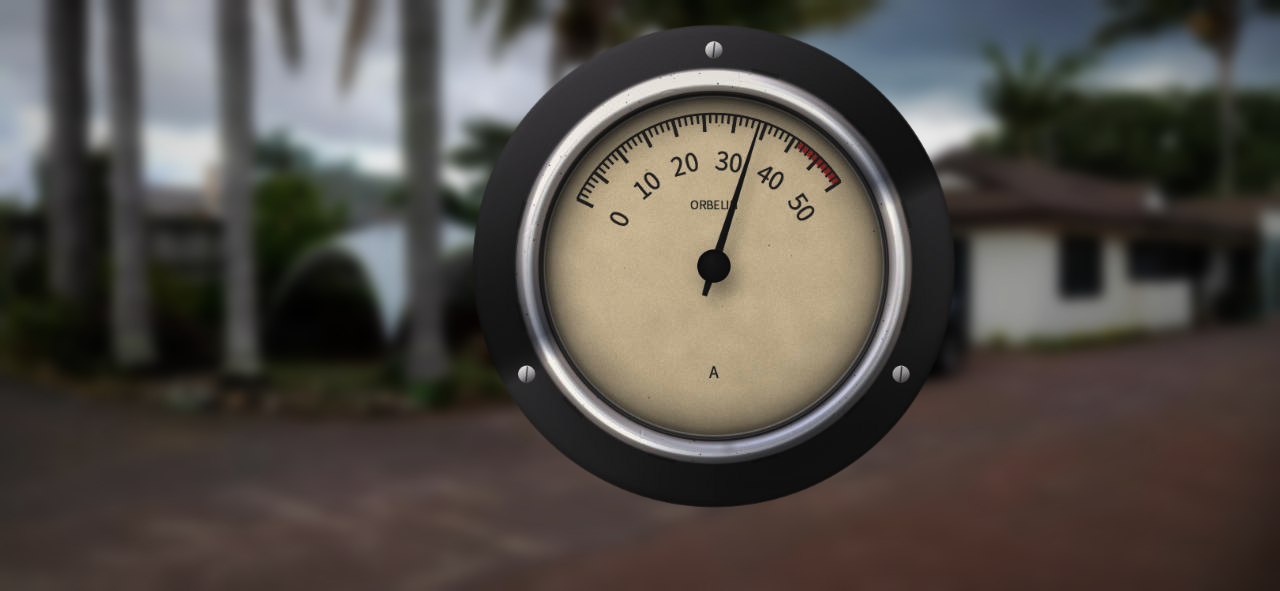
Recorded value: 34 A
